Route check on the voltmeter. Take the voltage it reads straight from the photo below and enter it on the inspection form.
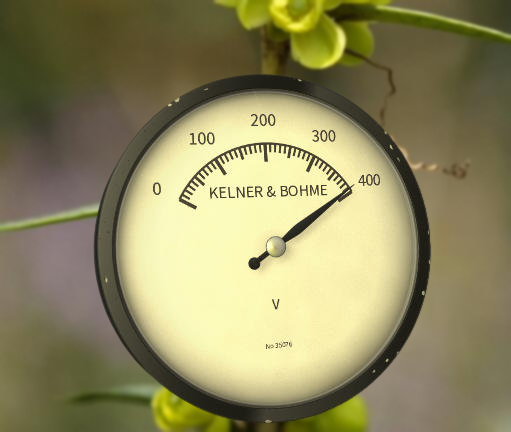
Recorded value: 390 V
